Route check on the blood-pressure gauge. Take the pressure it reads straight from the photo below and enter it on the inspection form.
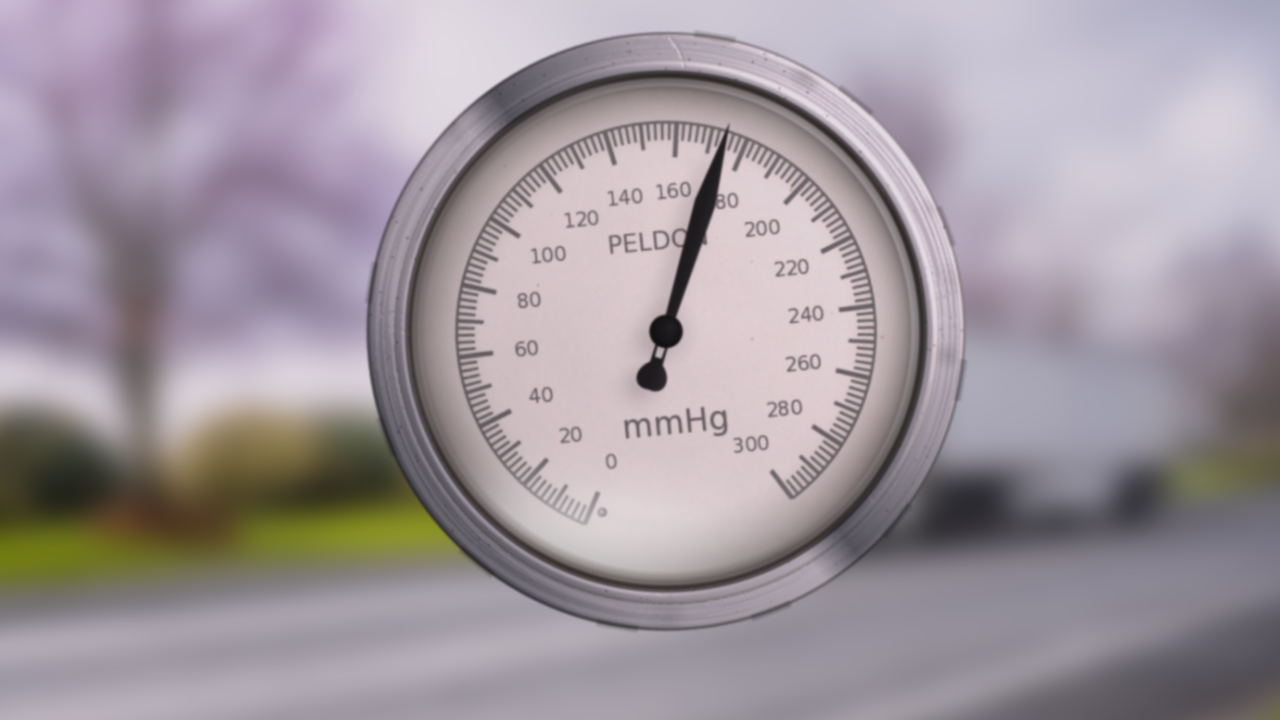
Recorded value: 174 mmHg
